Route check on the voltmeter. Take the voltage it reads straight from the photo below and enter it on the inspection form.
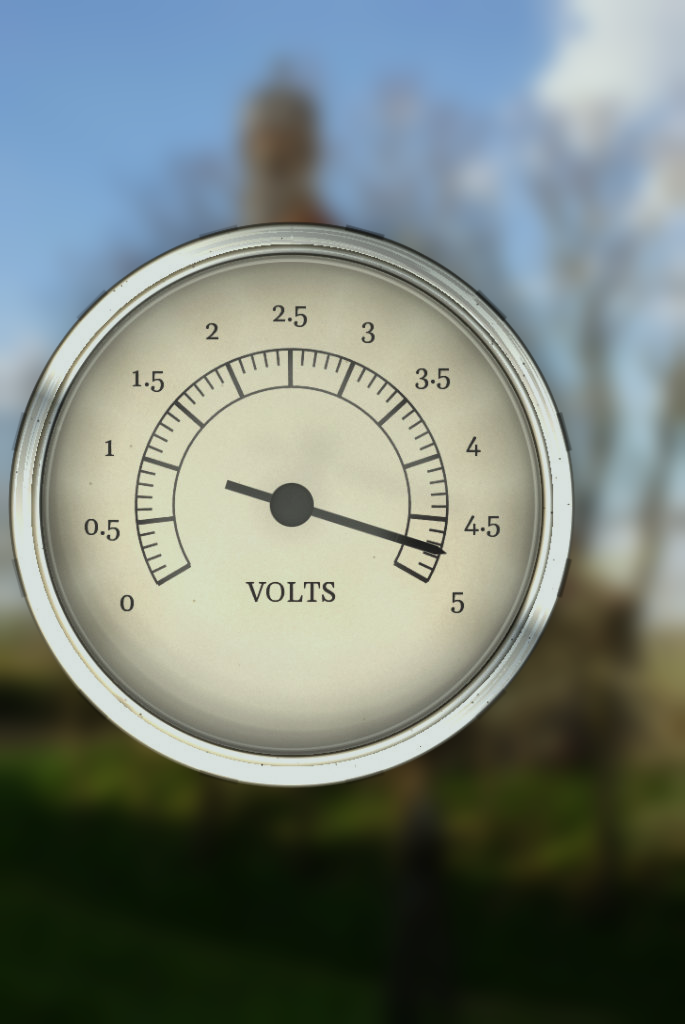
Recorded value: 4.75 V
